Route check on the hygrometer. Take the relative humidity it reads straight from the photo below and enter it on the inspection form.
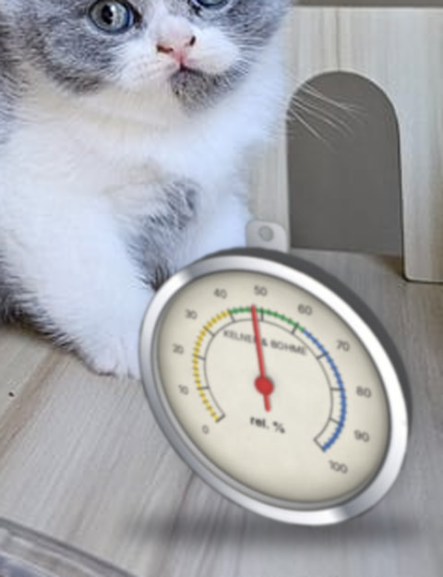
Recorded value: 48 %
